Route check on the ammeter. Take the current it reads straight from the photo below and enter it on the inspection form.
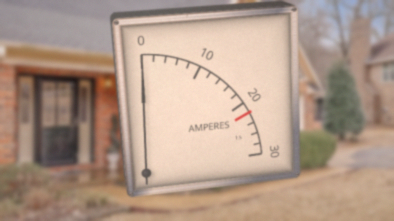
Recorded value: 0 A
